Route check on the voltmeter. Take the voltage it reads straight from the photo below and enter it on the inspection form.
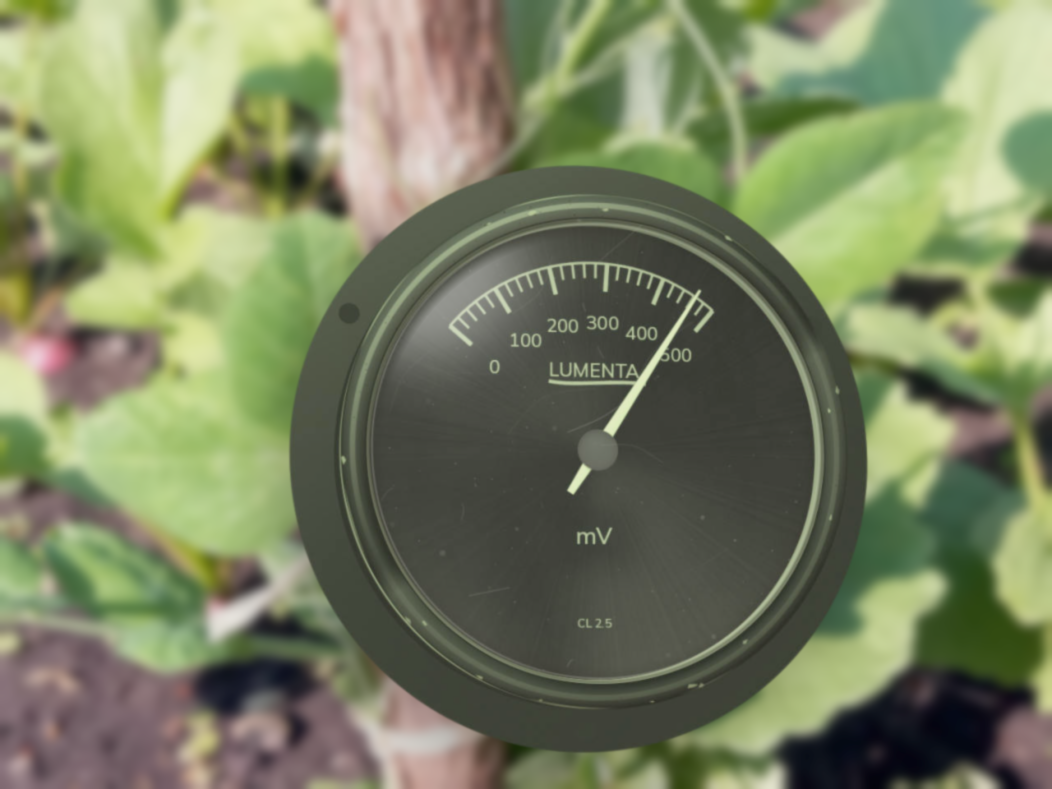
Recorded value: 460 mV
